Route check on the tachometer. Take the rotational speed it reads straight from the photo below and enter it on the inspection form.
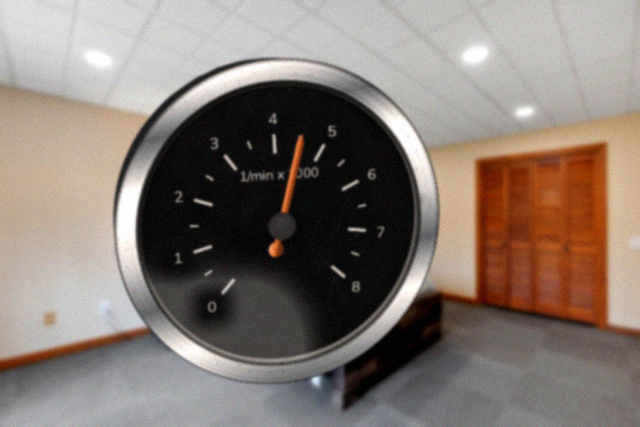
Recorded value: 4500 rpm
